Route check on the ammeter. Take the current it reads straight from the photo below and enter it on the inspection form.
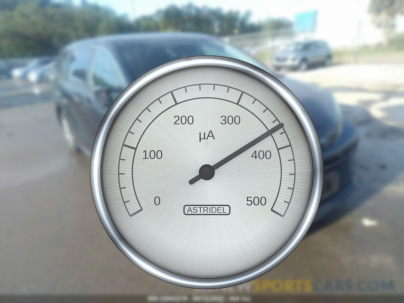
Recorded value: 370 µA
